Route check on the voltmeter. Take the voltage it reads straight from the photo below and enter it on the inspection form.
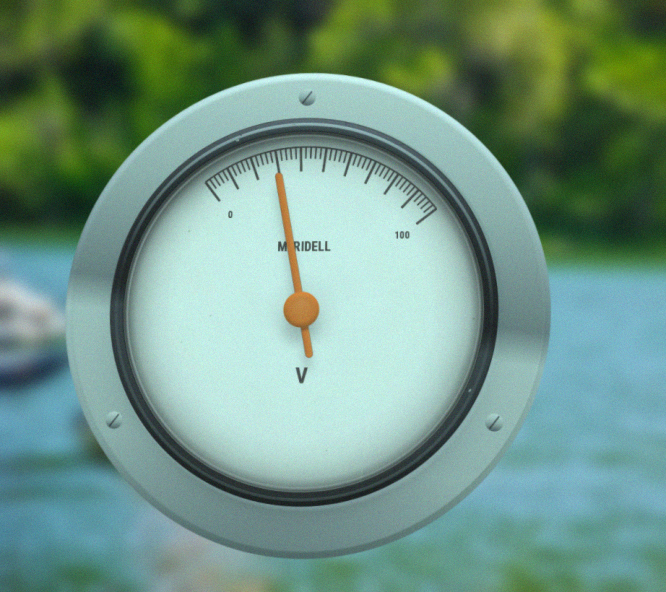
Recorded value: 30 V
